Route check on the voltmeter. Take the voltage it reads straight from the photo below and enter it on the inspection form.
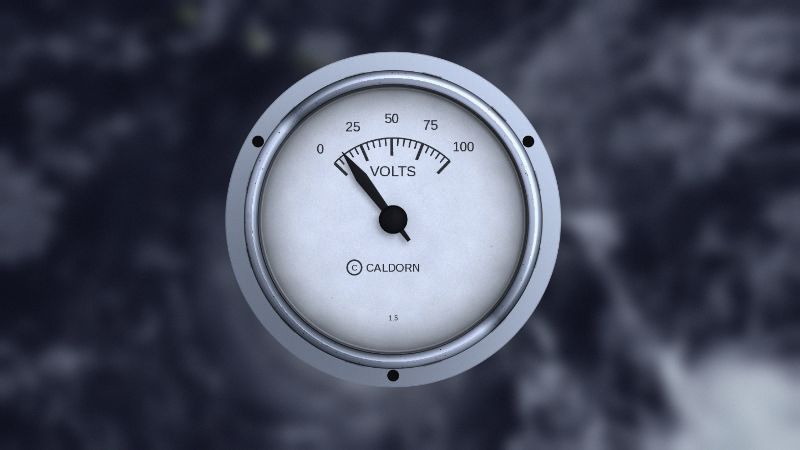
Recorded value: 10 V
